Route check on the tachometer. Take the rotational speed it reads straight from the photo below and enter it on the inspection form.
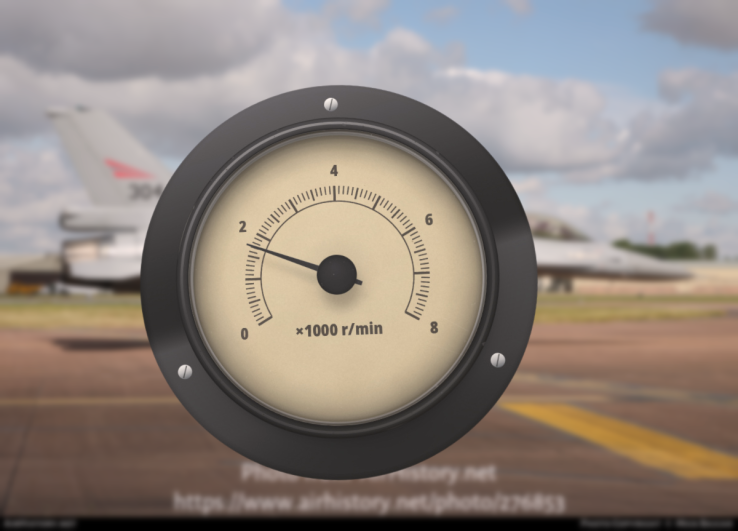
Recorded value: 1700 rpm
